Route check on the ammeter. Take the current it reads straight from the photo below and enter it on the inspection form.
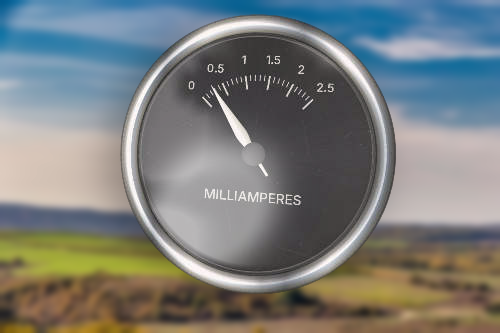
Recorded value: 0.3 mA
